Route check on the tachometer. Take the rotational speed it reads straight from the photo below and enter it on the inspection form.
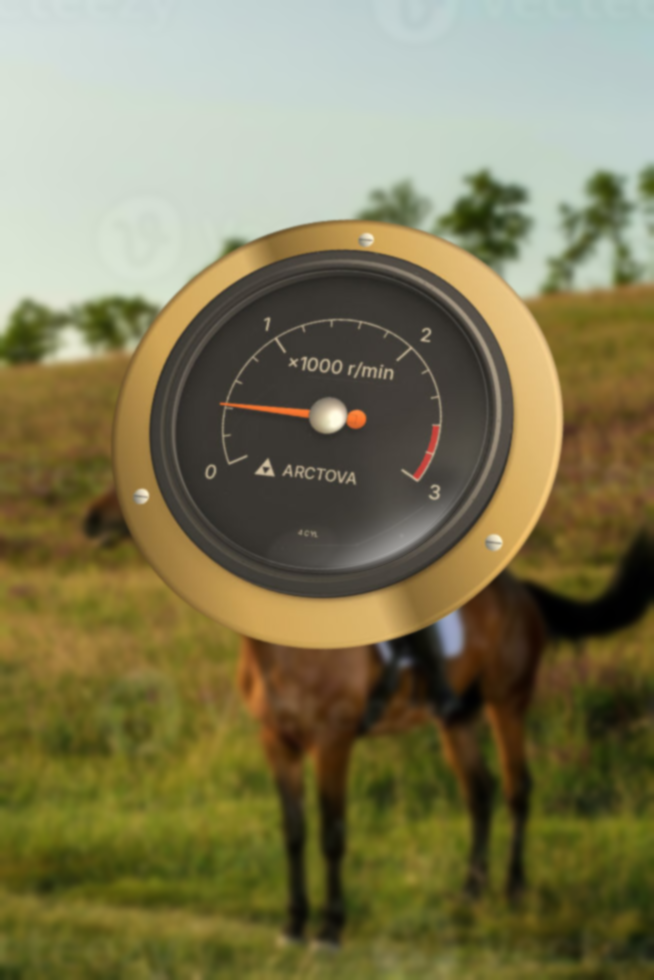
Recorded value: 400 rpm
